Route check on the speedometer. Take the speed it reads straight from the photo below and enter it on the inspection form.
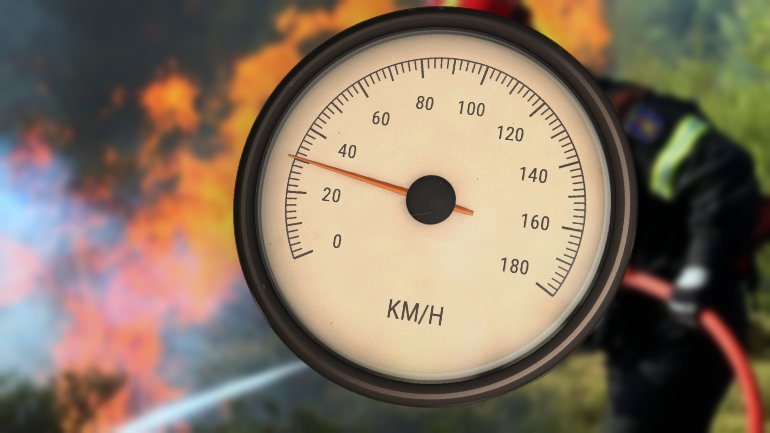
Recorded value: 30 km/h
